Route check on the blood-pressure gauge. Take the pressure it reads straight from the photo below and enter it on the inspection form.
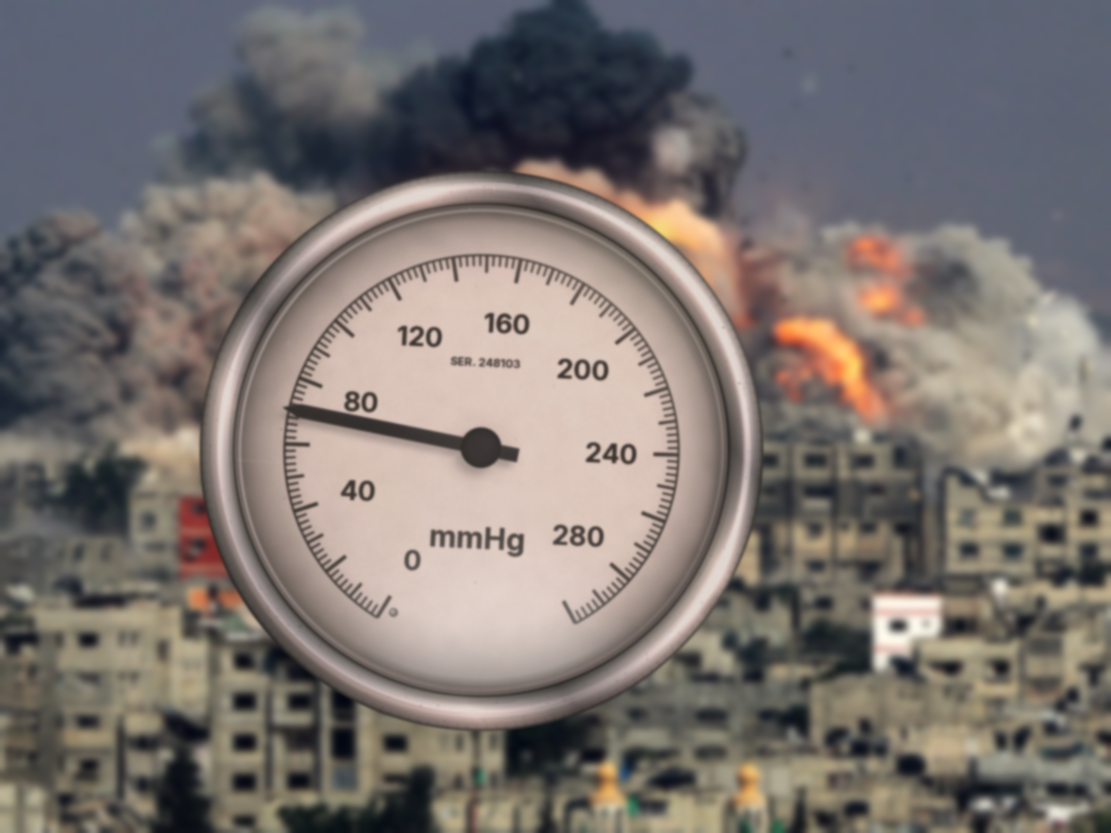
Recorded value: 70 mmHg
